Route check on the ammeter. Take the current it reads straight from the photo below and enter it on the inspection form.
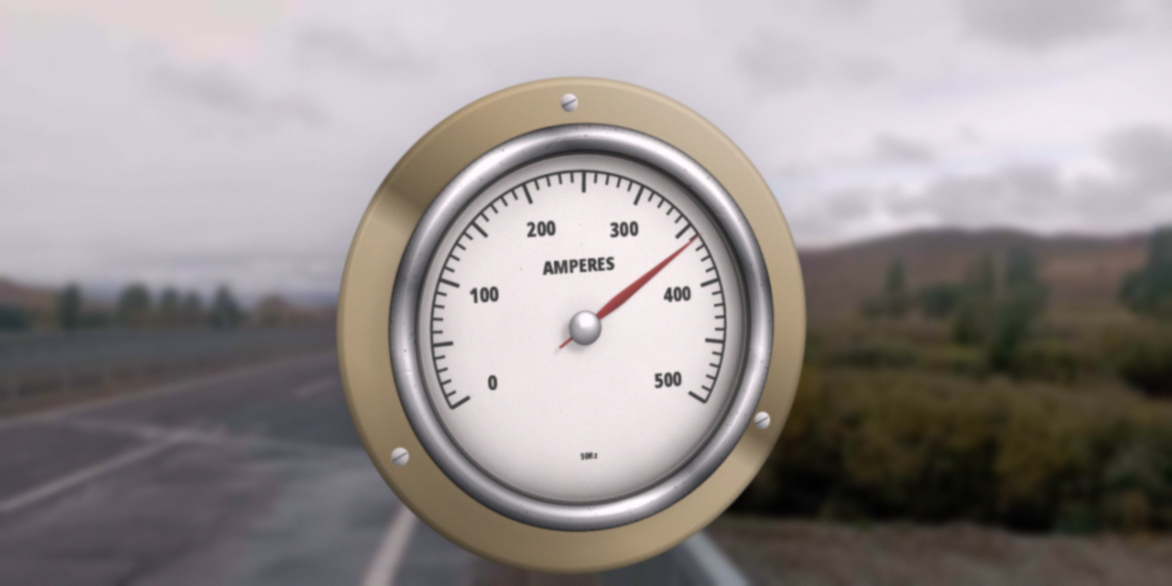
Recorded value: 360 A
